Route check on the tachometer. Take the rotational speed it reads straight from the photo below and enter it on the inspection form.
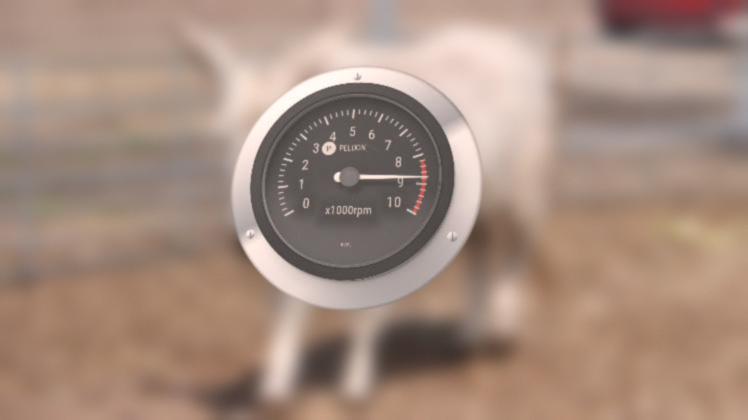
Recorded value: 8800 rpm
